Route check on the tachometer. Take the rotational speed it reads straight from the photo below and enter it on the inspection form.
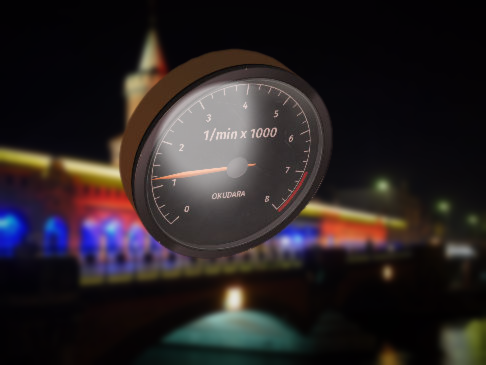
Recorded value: 1250 rpm
